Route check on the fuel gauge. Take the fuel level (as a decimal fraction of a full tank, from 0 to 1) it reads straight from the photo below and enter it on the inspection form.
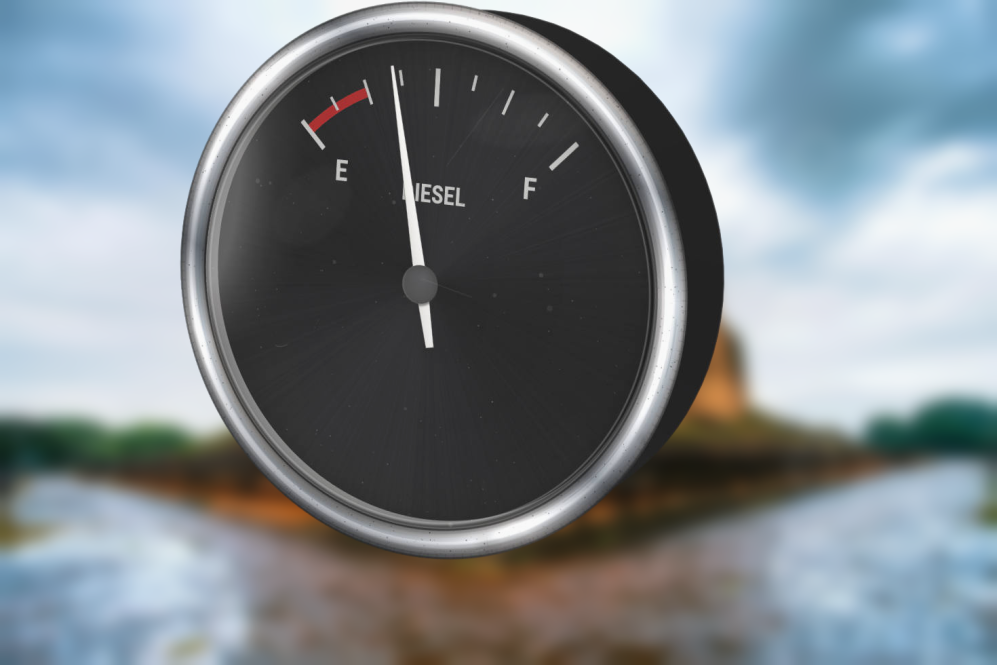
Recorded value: 0.375
